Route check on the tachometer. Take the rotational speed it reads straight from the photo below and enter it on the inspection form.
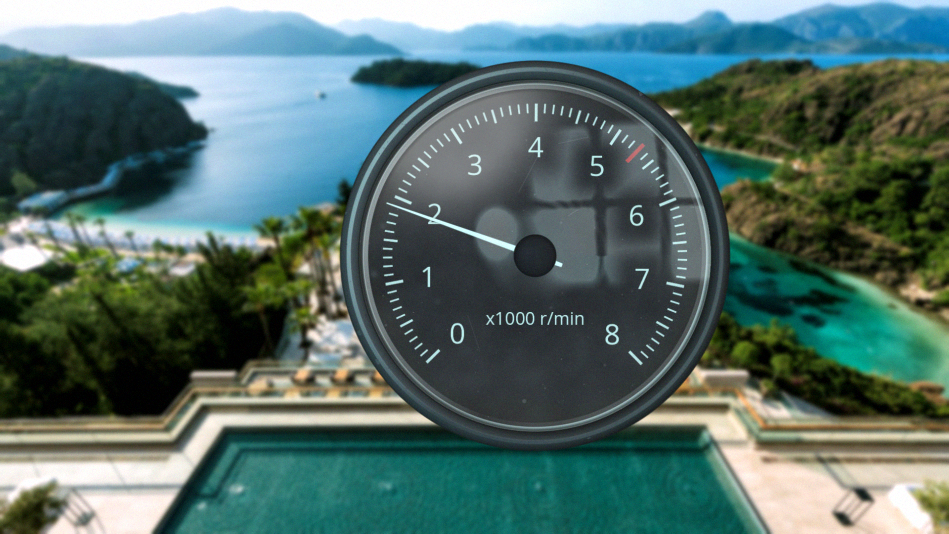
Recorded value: 1900 rpm
